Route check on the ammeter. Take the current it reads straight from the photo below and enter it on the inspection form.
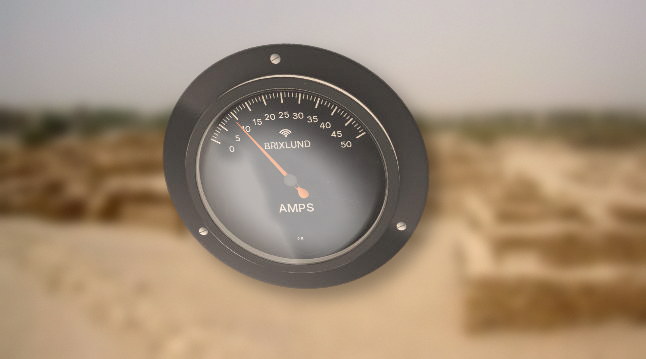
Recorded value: 10 A
